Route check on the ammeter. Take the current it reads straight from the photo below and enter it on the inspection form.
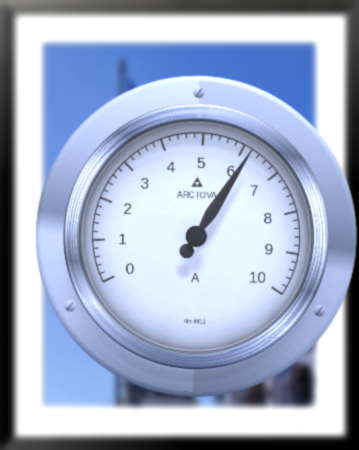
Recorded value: 6.2 A
